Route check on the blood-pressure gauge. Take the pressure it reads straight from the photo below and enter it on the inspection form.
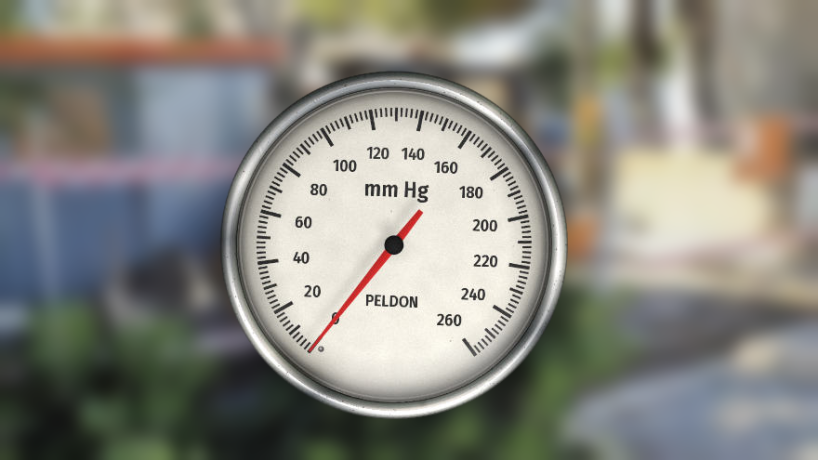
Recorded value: 0 mmHg
